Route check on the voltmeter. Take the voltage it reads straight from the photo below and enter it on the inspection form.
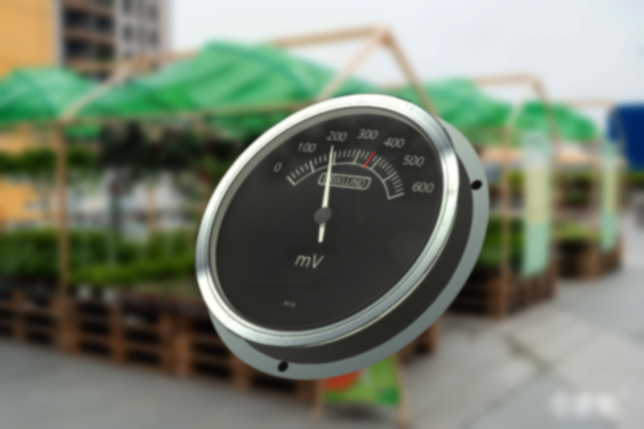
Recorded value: 200 mV
